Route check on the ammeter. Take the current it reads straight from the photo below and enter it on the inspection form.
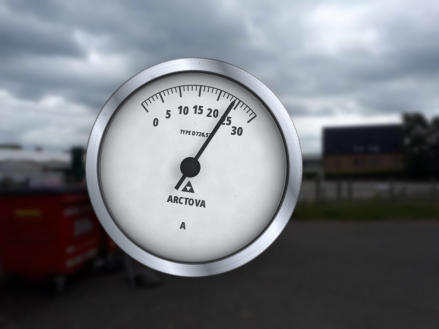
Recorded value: 24 A
